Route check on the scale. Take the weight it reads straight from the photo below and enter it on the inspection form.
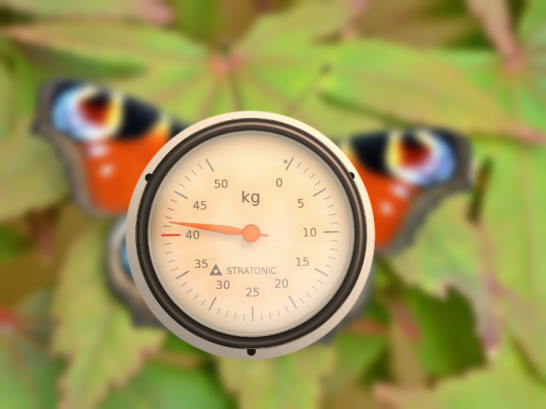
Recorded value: 41.5 kg
